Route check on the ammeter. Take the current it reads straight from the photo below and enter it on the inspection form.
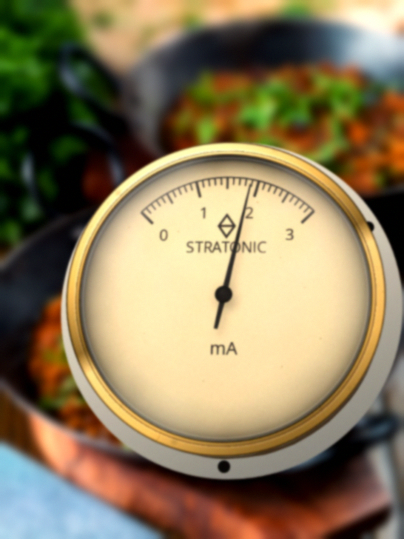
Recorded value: 1.9 mA
